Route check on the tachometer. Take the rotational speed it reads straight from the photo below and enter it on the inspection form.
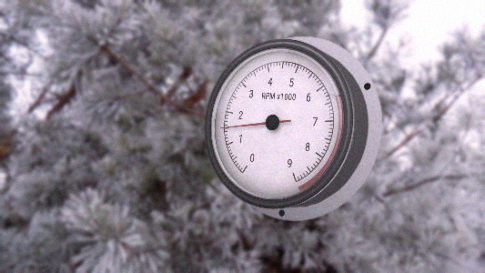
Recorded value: 1500 rpm
